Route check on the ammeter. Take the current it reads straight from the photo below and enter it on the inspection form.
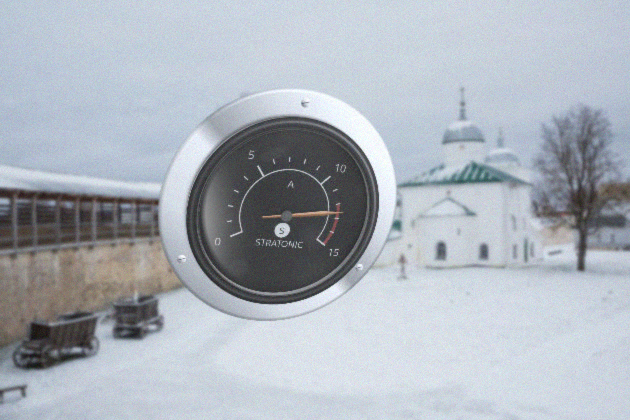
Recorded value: 12.5 A
